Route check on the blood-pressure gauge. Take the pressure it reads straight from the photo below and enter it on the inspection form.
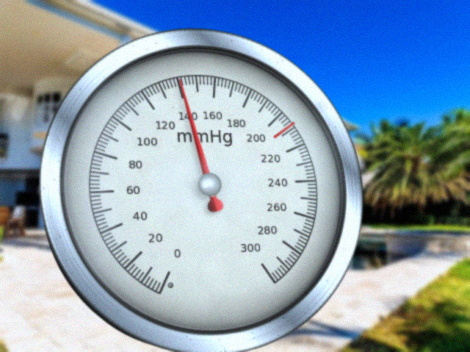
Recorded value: 140 mmHg
